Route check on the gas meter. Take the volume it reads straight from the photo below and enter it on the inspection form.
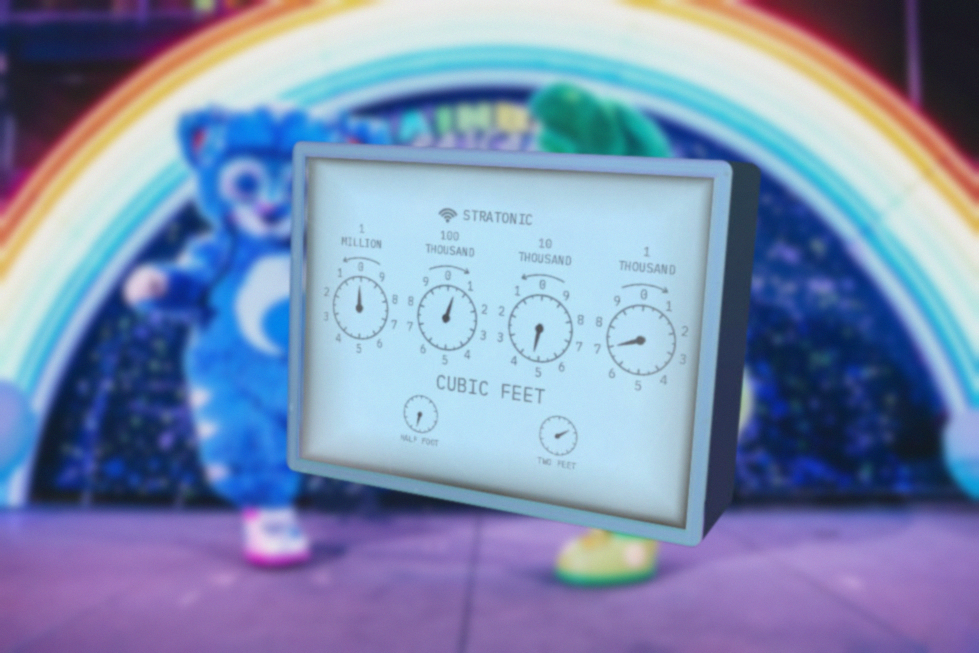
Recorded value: 4700 ft³
